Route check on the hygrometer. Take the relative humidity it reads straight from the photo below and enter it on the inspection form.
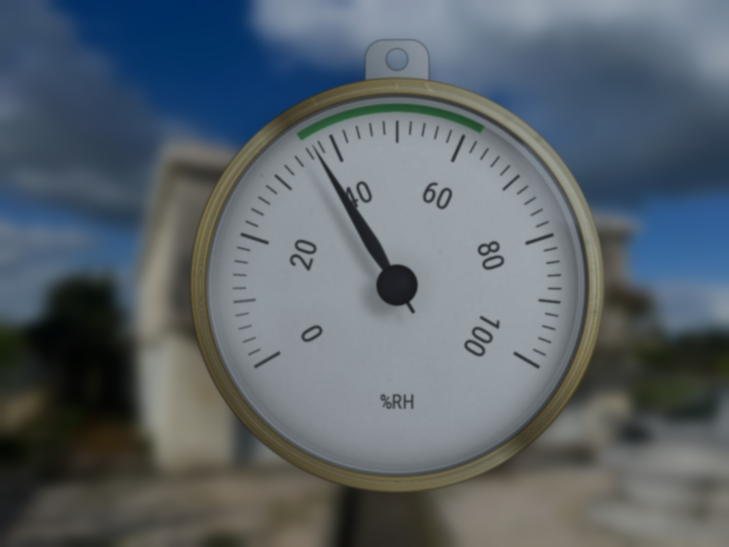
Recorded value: 37 %
